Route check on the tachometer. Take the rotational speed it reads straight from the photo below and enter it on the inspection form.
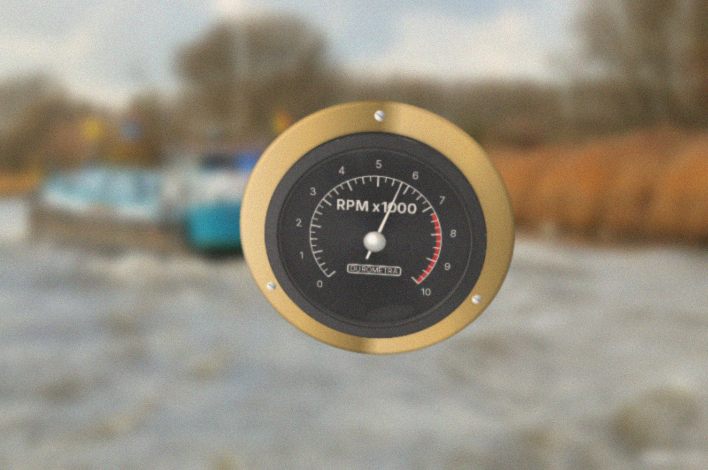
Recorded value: 5750 rpm
